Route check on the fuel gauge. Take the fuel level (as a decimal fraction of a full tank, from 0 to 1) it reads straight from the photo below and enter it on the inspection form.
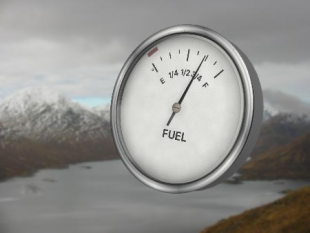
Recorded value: 0.75
